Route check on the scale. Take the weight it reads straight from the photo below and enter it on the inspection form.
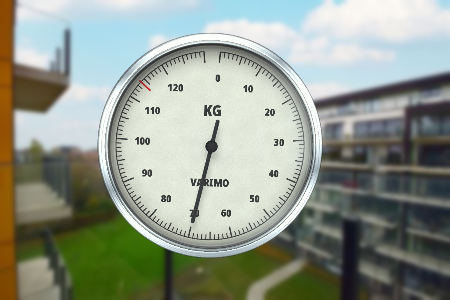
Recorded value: 70 kg
